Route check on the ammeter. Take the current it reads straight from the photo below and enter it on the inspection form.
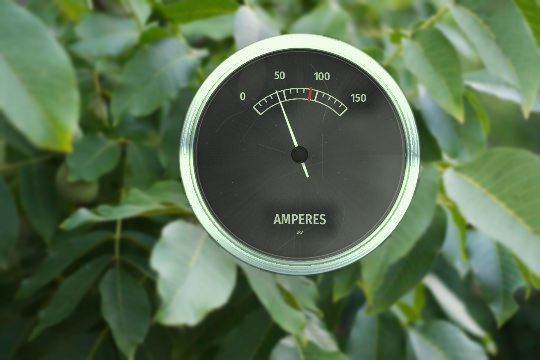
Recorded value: 40 A
